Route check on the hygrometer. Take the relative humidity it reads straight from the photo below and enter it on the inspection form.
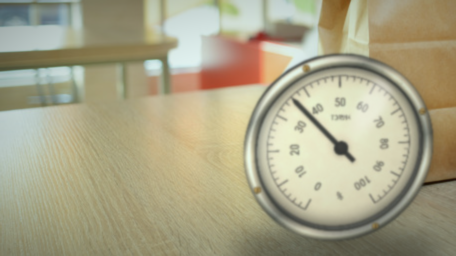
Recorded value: 36 %
